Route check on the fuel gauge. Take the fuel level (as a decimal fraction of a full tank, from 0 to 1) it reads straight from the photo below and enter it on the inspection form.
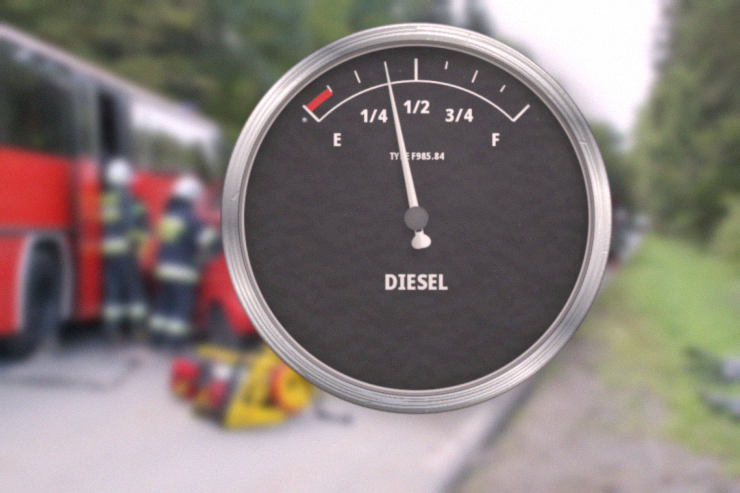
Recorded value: 0.375
